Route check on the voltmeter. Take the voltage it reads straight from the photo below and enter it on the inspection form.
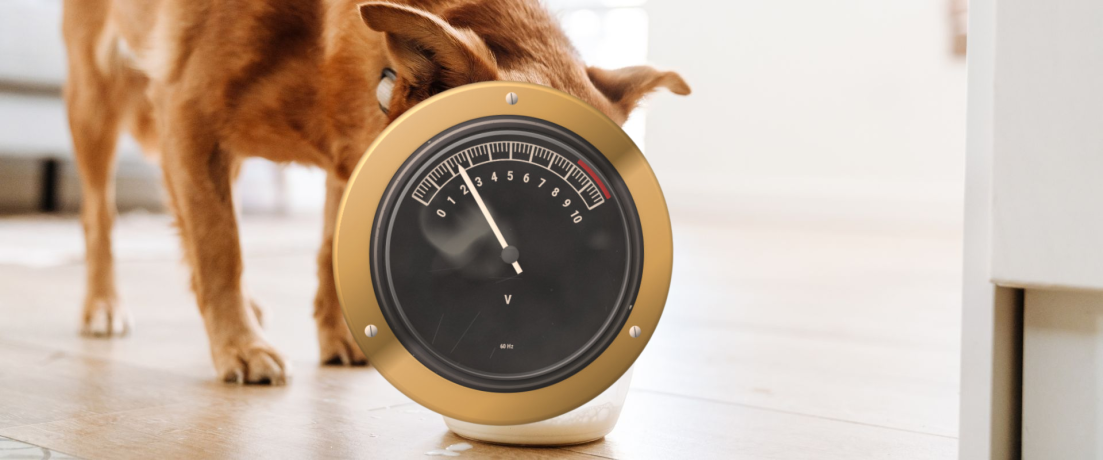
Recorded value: 2.4 V
